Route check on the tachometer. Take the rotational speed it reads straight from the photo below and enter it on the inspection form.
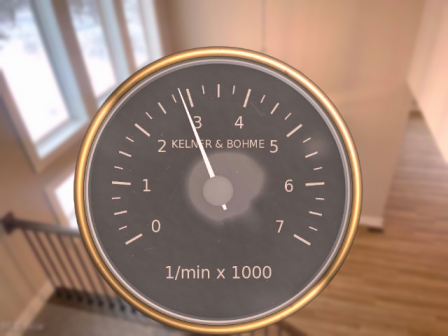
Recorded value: 2875 rpm
